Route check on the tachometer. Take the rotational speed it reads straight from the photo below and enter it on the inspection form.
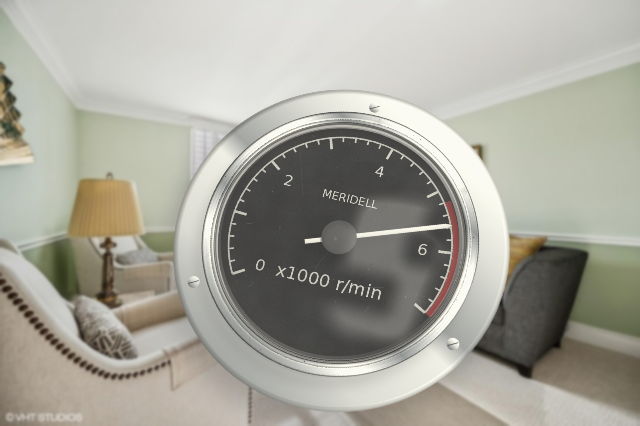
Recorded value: 5600 rpm
